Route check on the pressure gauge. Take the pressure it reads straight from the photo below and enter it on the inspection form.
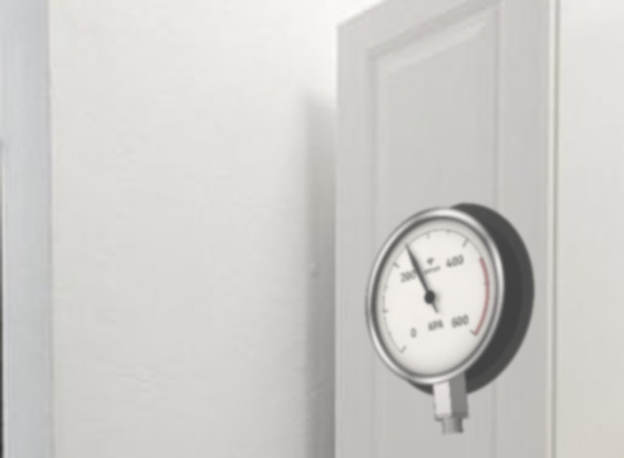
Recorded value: 250 kPa
